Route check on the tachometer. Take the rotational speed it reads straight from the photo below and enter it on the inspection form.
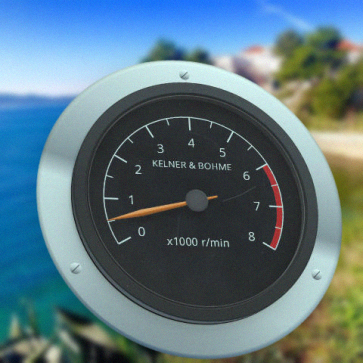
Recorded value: 500 rpm
